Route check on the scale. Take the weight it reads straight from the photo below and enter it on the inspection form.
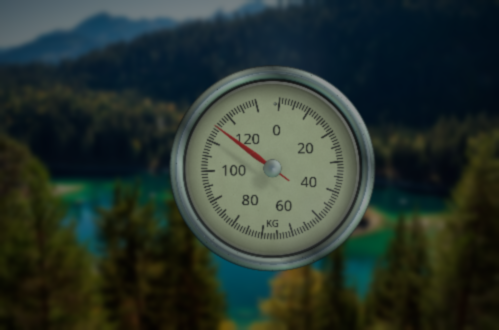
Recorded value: 115 kg
